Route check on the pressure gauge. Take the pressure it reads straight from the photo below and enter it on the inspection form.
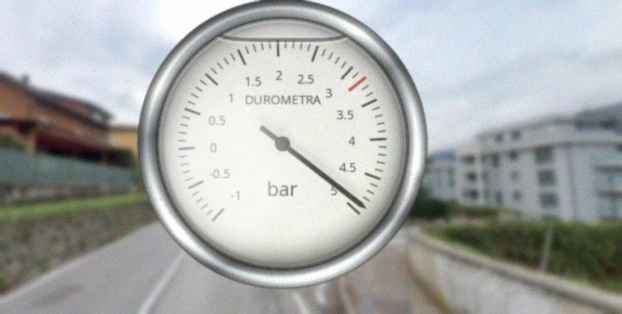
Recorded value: 4.9 bar
